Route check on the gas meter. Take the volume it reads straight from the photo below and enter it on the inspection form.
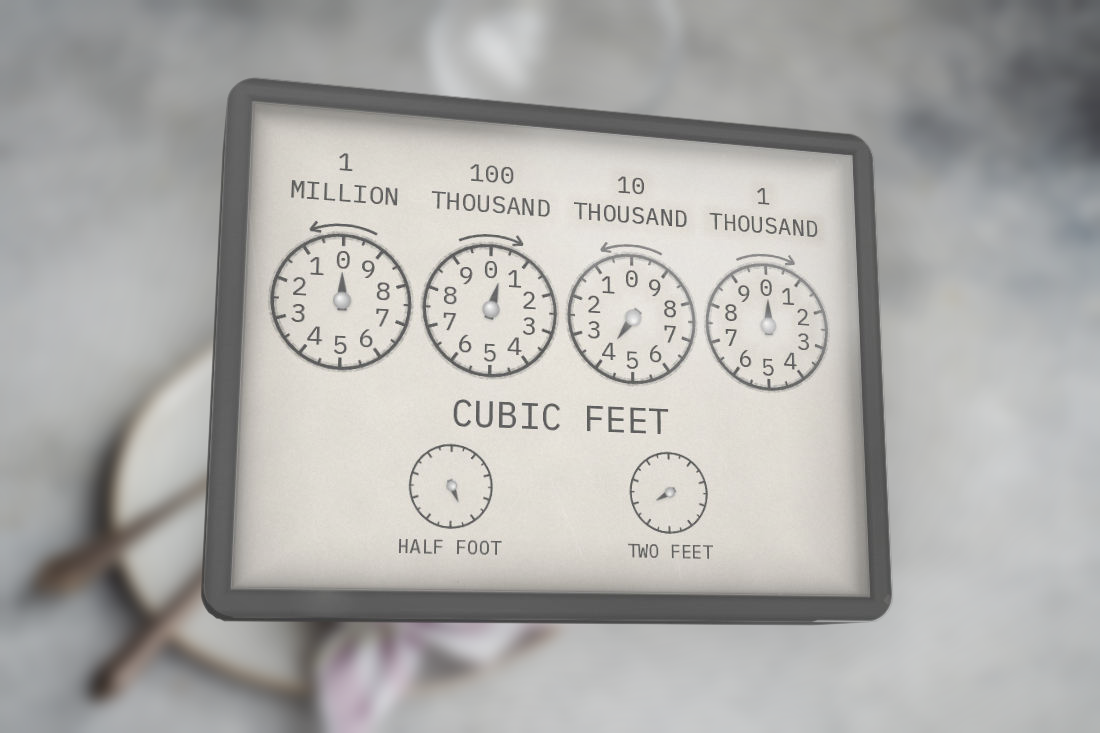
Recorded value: 4000 ft³
